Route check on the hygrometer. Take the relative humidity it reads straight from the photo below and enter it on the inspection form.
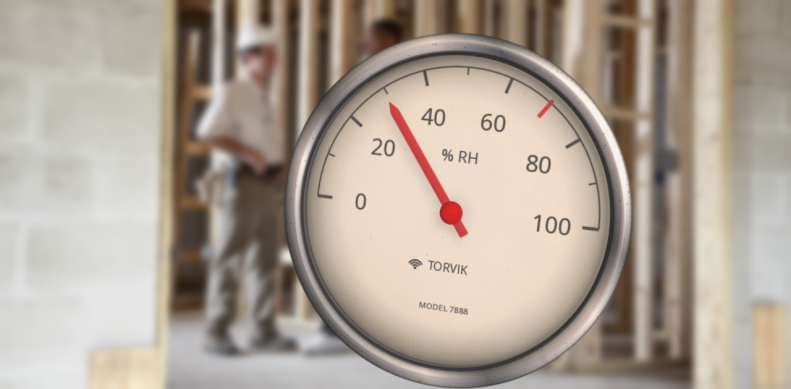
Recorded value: 30 %
